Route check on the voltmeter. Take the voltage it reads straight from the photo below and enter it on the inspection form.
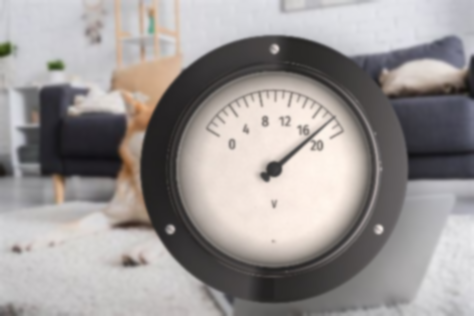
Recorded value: 18 V
